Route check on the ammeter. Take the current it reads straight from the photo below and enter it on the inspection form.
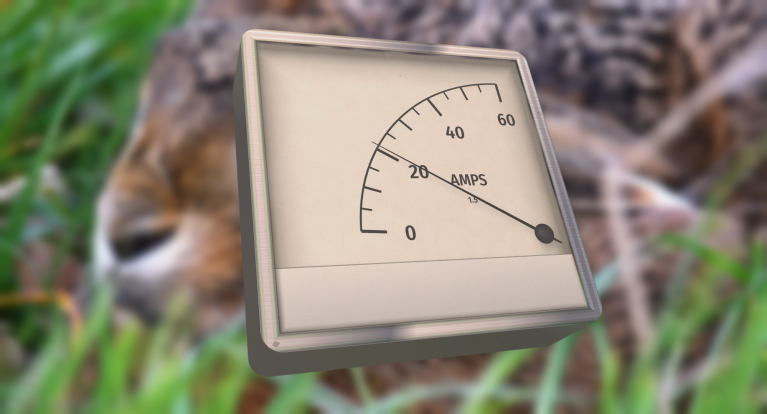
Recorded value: 20 A
